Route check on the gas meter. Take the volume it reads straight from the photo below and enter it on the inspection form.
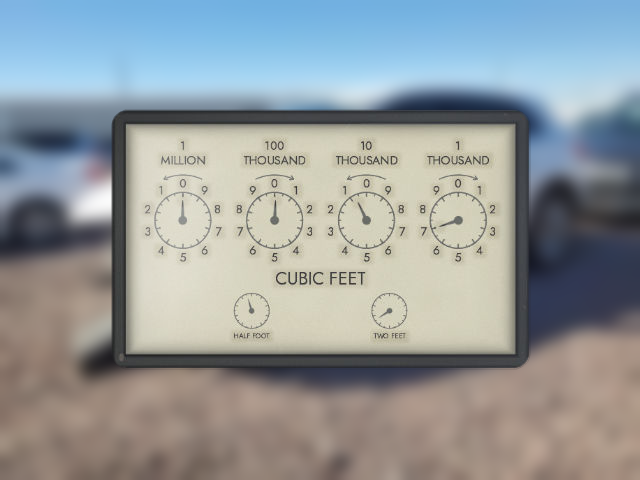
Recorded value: 700 ft³
